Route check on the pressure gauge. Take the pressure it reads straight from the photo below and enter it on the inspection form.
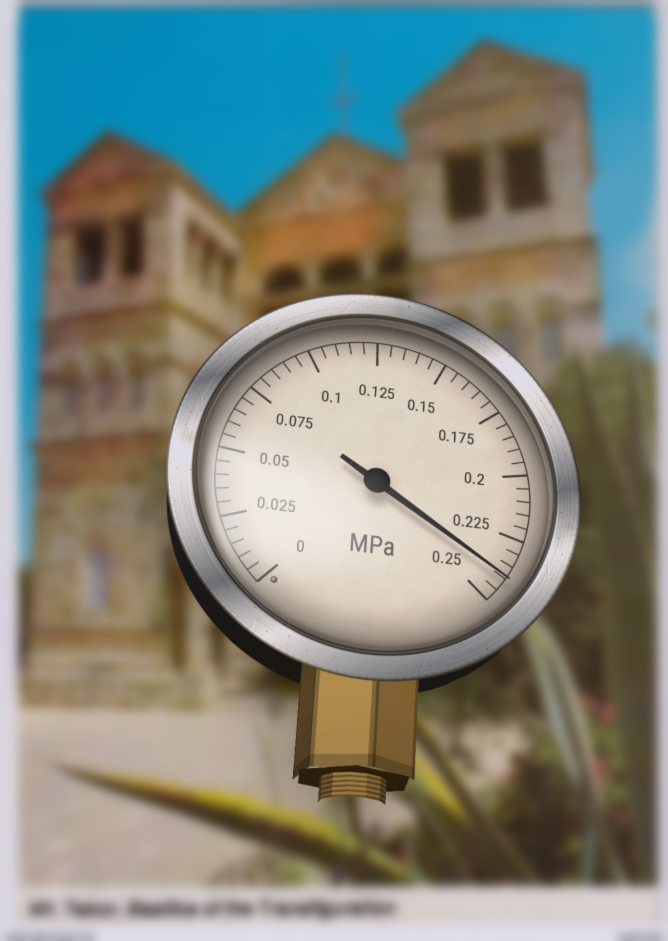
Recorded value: 0.24 MPa
